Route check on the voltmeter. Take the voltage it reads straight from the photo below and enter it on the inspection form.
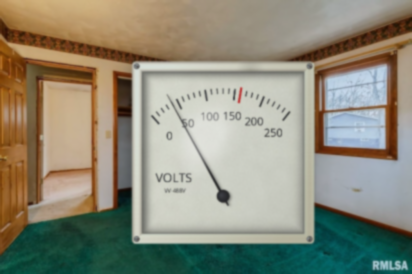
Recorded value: 40 V
